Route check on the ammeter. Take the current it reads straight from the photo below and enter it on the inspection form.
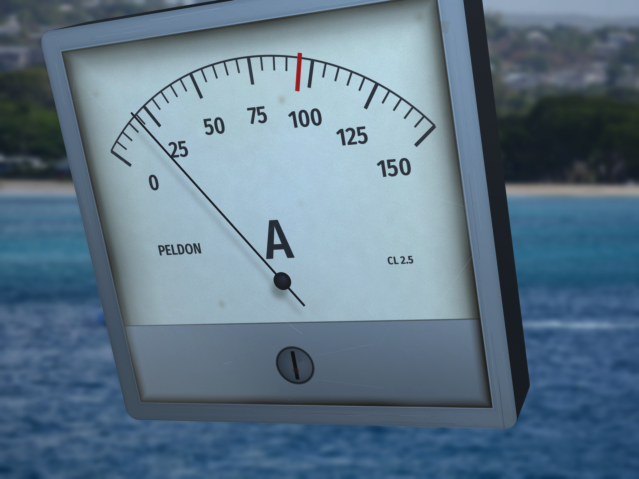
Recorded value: 20 A
